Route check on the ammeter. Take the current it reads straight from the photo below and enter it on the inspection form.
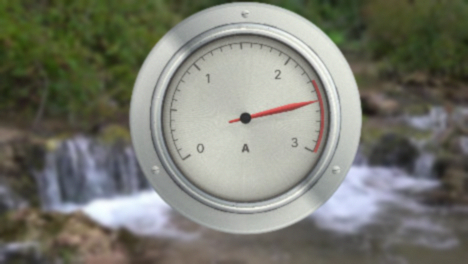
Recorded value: 2.5 A
